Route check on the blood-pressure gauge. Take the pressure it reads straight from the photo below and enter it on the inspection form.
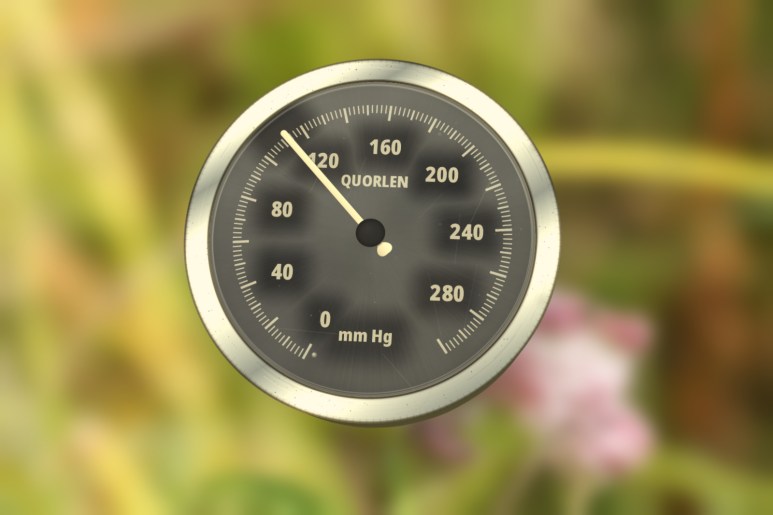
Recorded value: 112 mmHg
